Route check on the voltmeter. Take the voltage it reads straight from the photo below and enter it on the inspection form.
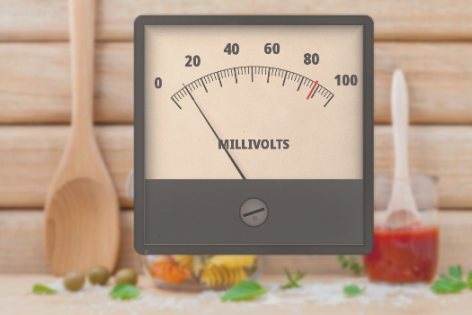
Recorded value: 10 mV
